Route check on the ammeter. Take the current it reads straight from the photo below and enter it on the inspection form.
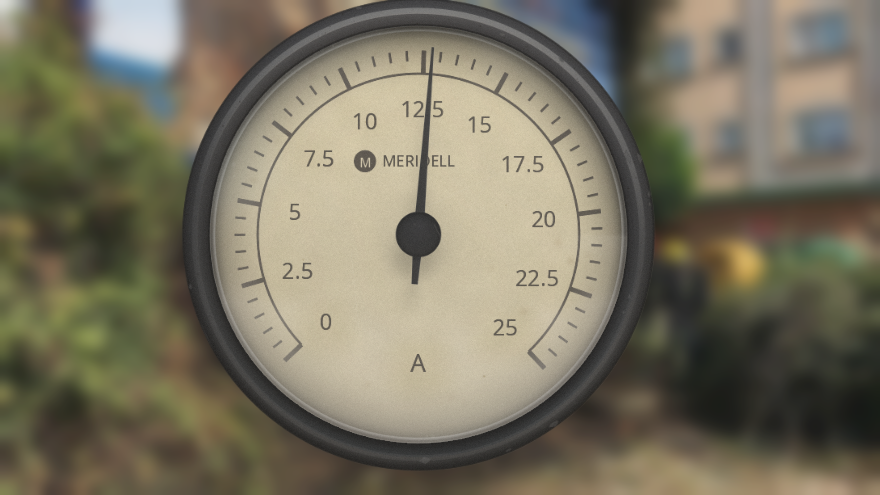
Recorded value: 12.75 A
